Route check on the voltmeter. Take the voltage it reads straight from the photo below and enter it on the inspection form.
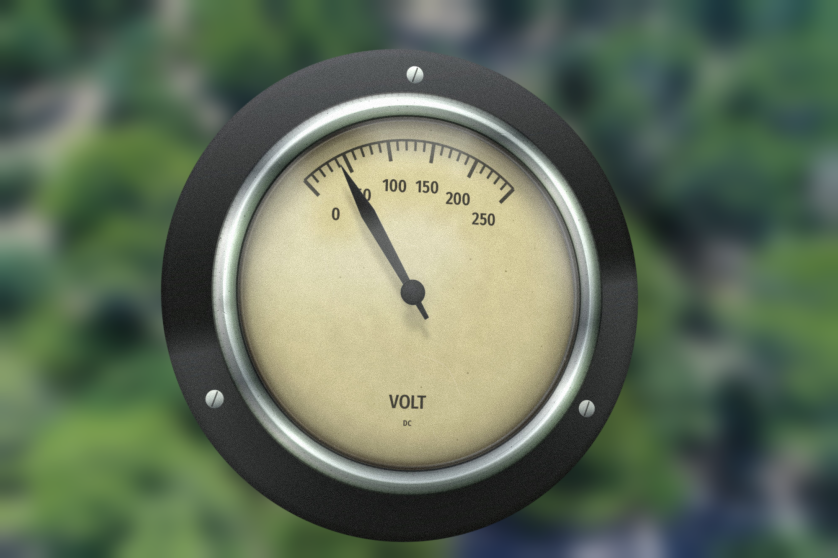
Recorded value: 40 V
